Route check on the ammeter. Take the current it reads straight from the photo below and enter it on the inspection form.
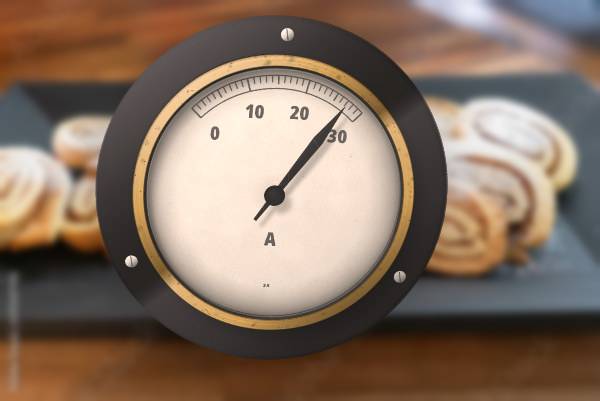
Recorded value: 27 A
